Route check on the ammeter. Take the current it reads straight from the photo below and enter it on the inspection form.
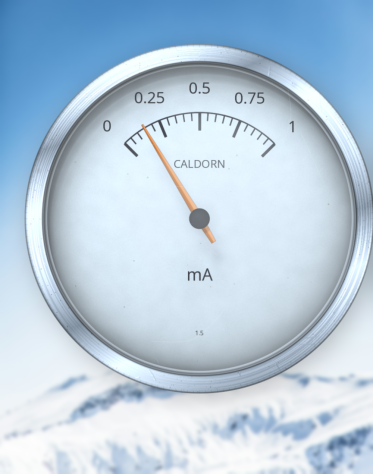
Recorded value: 0.15 mA
